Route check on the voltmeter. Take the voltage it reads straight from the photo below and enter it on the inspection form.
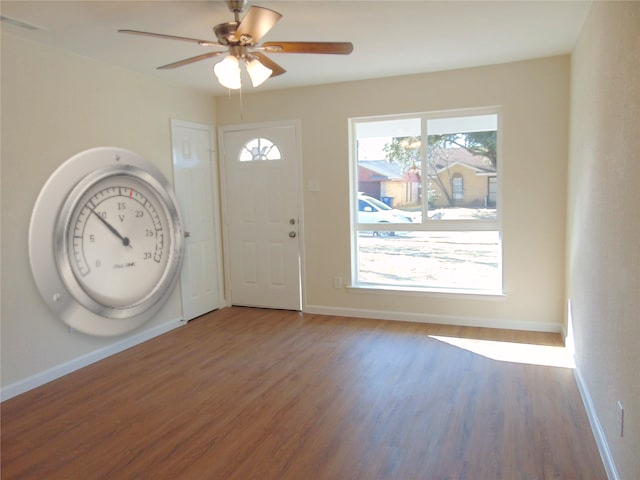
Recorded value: 9 V
